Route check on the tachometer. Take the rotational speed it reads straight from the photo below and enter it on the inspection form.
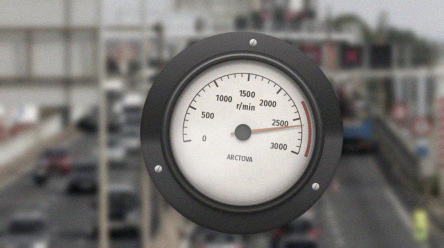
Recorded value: 2600 rpm
